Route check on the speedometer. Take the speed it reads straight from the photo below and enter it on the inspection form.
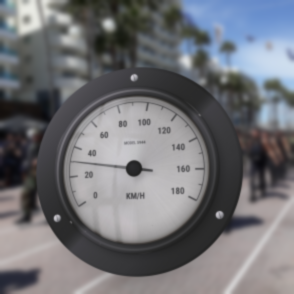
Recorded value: 30 km/h
